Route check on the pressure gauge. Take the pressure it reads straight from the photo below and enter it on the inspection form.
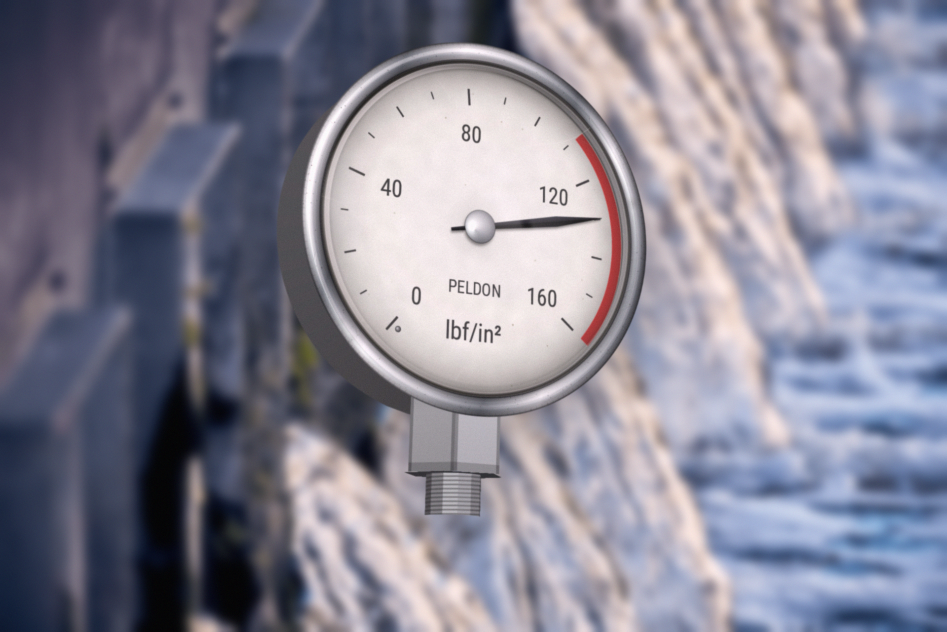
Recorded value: 130 psi
